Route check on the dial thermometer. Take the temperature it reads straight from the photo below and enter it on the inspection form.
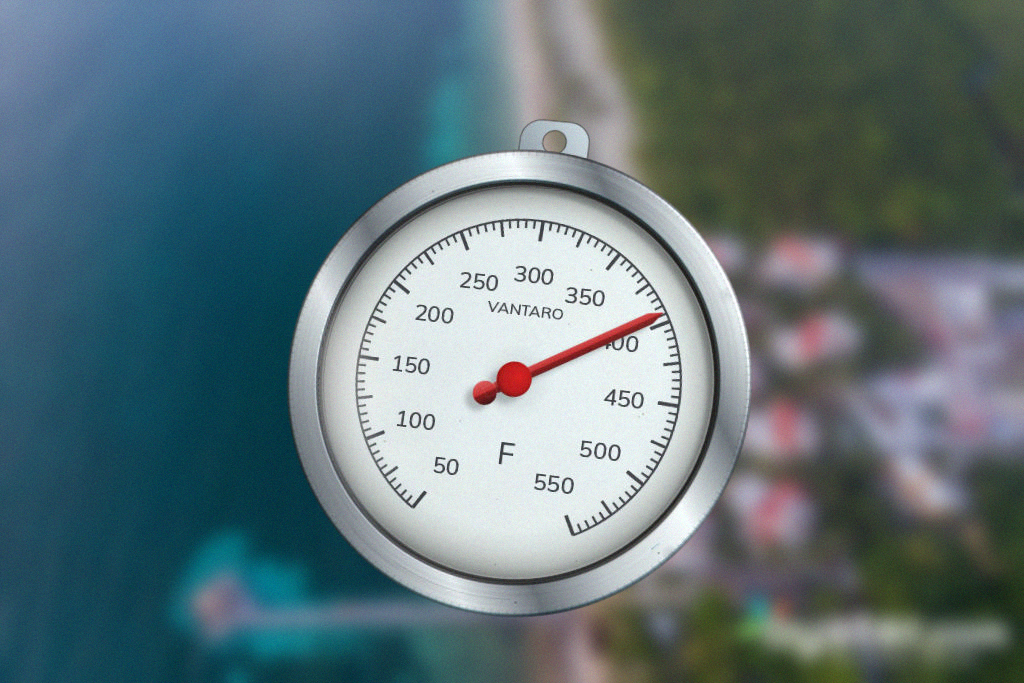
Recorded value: 395 °F
